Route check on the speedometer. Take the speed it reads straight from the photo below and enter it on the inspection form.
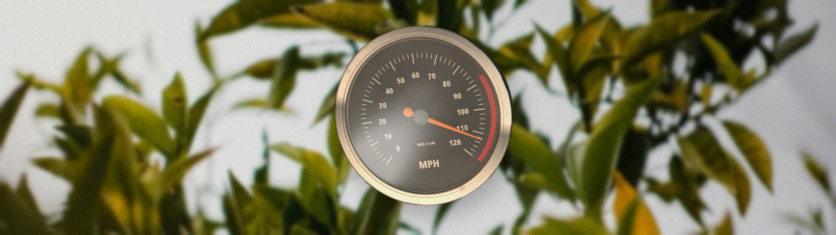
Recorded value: 112 mph
